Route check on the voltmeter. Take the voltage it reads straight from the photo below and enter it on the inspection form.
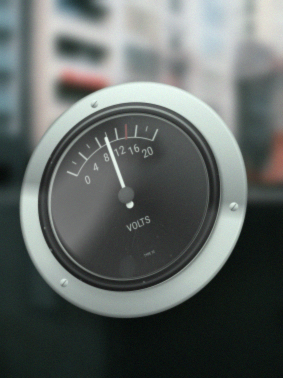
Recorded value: 10 V
